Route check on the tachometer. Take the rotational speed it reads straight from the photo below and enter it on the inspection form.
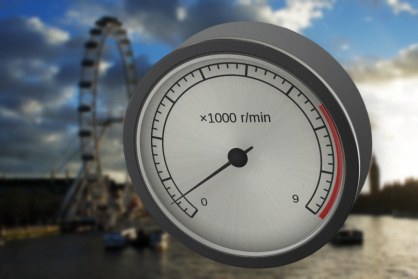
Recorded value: 500 rpm
